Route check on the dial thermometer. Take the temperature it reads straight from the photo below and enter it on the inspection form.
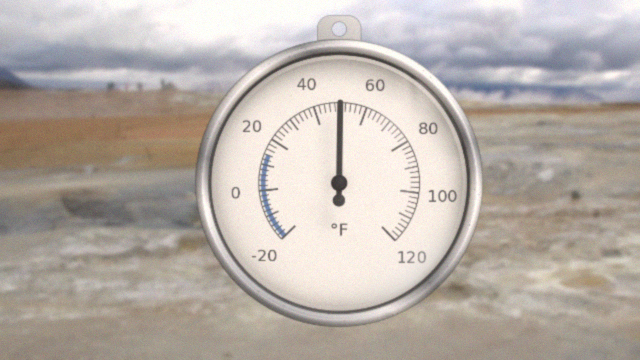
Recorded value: 50 °F
